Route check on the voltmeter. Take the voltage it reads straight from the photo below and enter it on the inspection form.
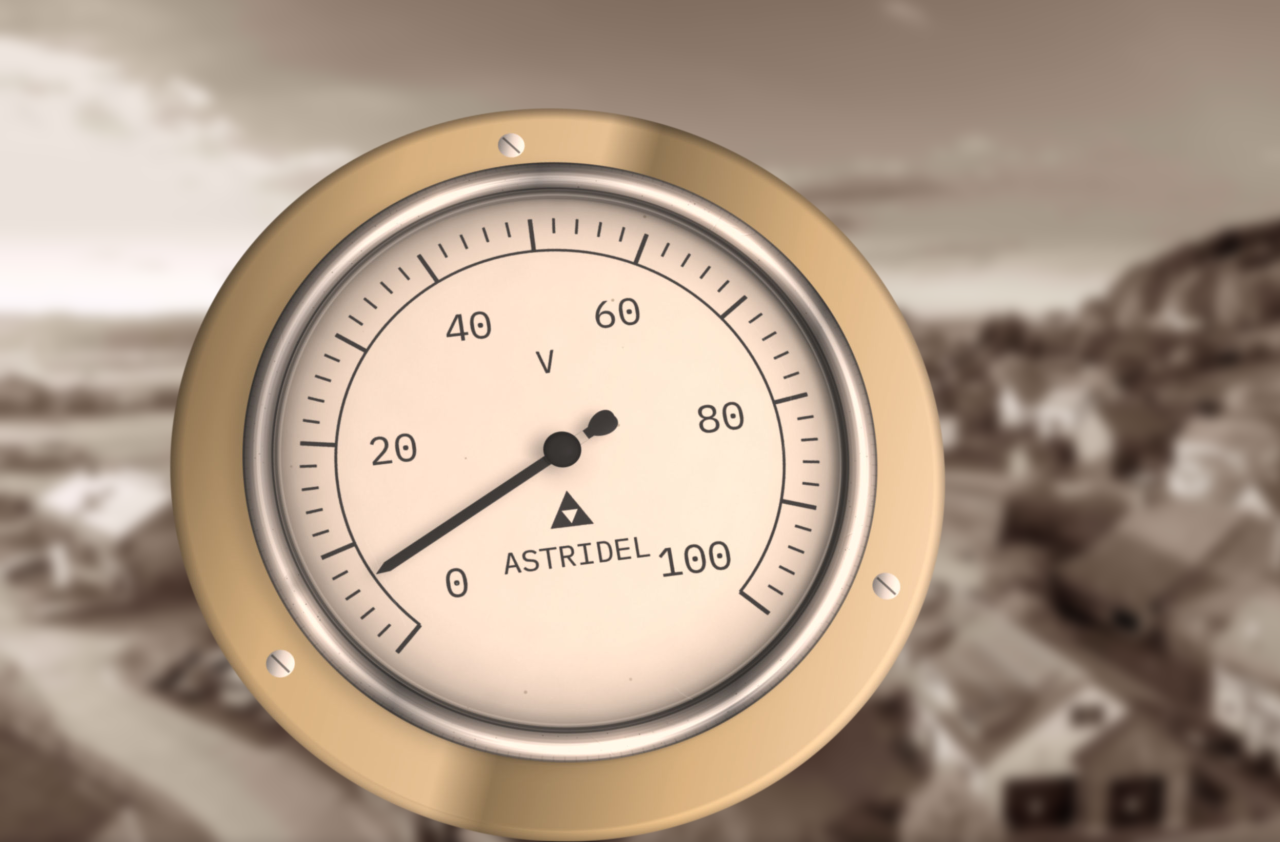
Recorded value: 6 V
